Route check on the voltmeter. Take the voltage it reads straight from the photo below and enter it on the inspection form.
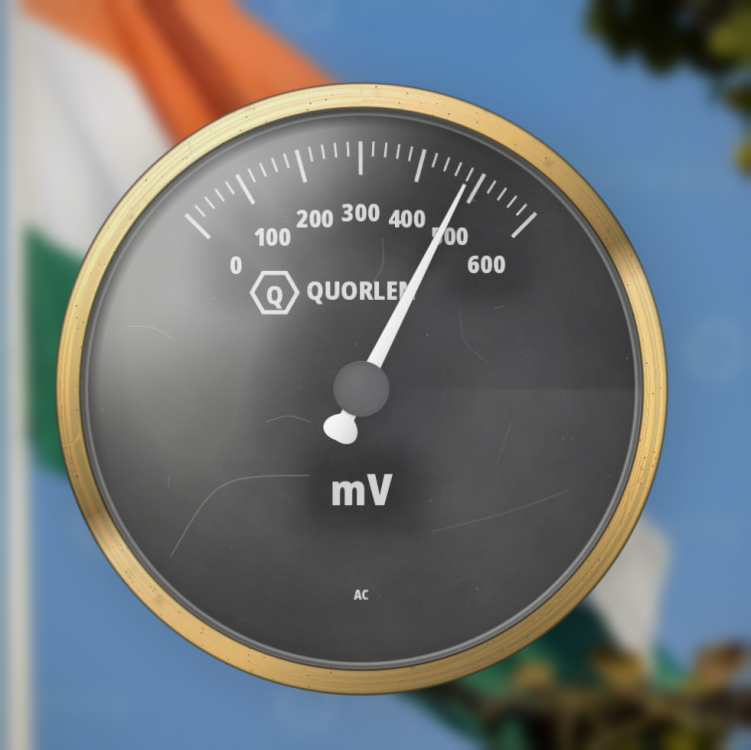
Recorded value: 480 mV
